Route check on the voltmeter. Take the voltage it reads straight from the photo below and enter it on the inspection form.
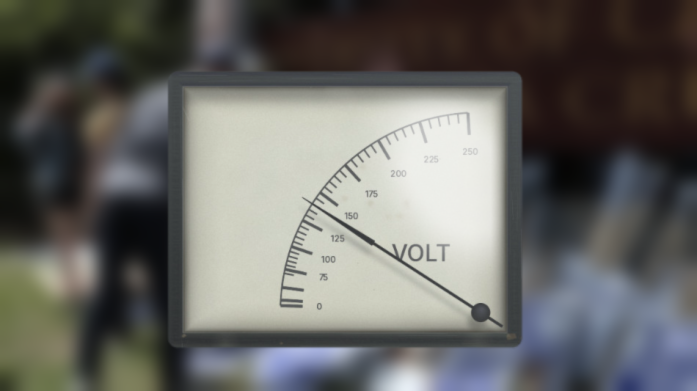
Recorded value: 140 V
